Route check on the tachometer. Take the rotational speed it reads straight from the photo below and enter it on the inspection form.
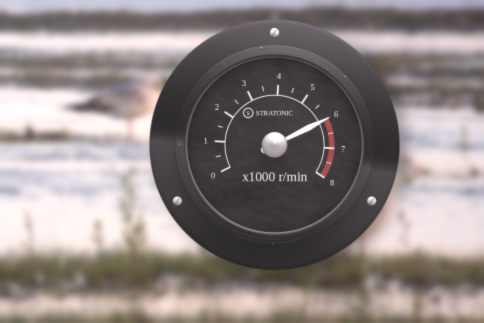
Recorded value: 6000 rpm
